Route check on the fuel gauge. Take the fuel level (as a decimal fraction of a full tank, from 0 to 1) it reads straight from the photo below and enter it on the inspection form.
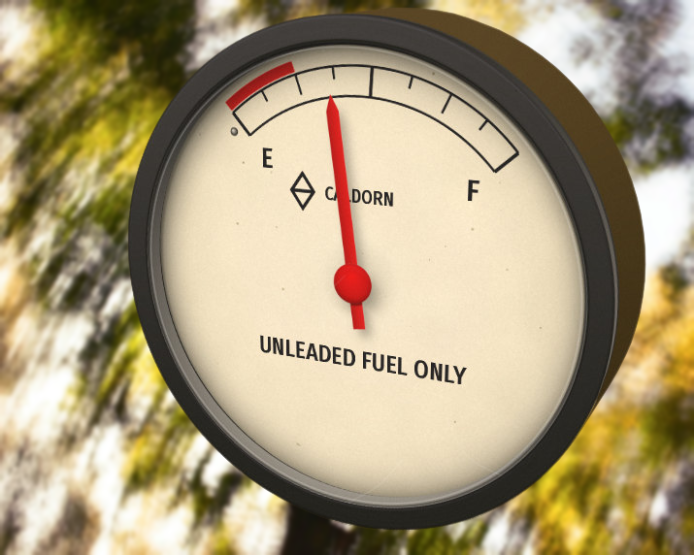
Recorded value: 0.375
